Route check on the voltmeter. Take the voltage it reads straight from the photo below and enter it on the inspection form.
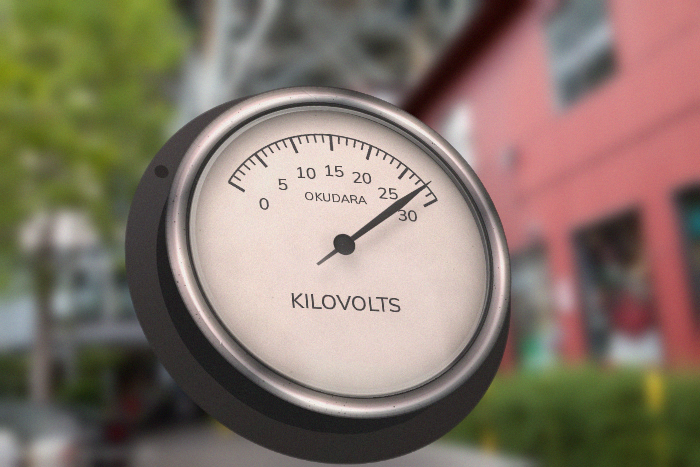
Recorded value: 28 kV
